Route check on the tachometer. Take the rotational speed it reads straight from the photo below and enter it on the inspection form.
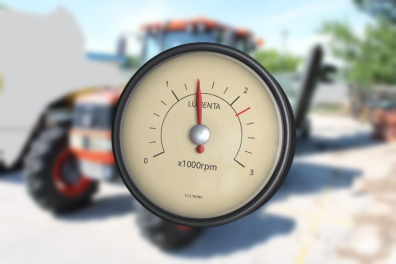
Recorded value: 1400 rpm
